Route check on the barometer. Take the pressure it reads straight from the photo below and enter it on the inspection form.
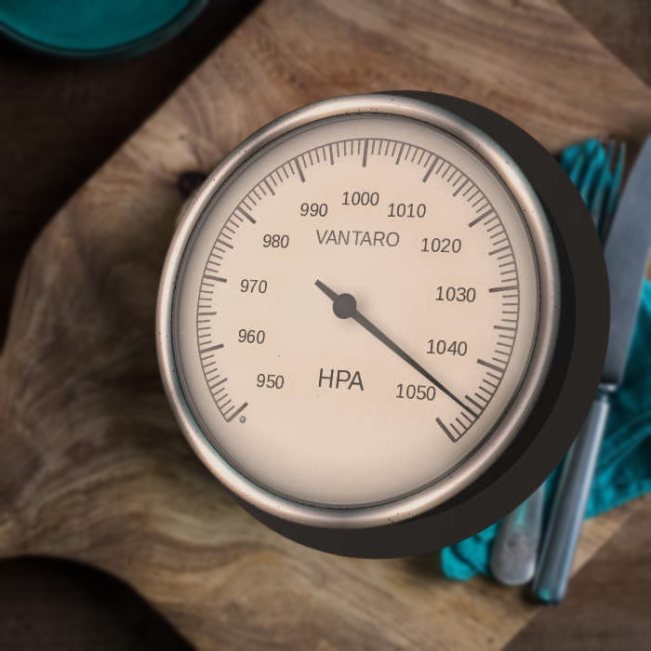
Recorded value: 1046 hPa
